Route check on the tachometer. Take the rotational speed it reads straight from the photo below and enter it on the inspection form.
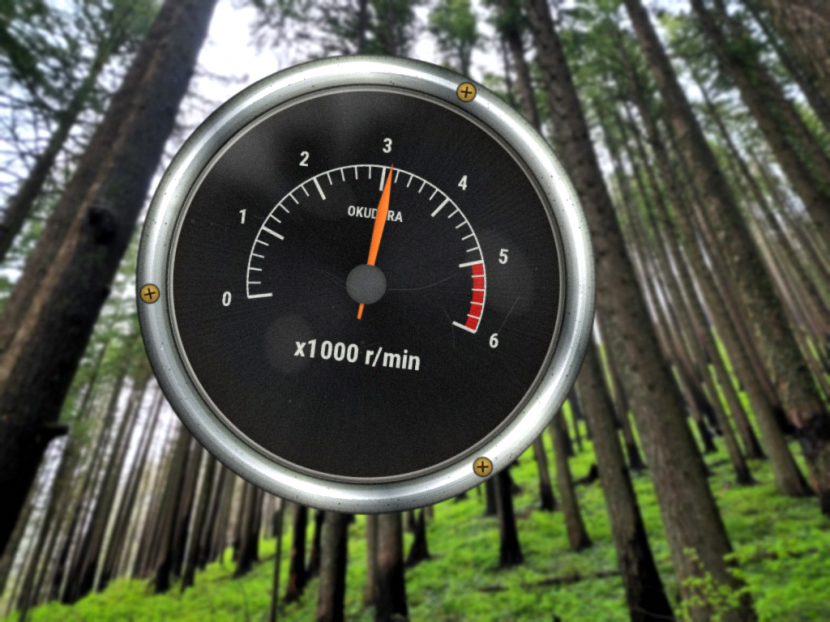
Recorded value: 3100 rpm
